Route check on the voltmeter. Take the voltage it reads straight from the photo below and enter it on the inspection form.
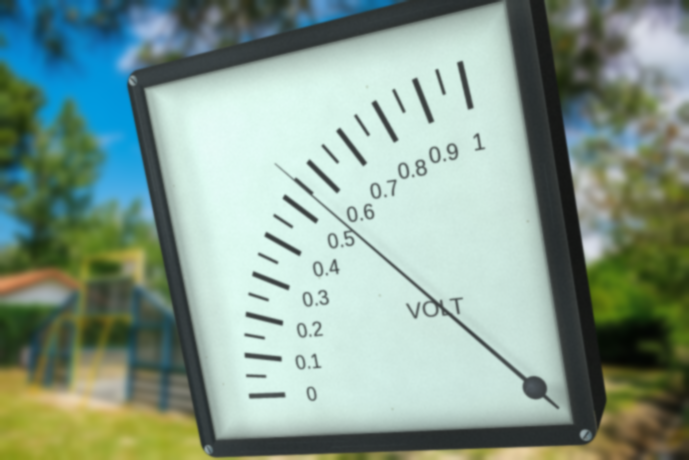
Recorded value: 0.55 V
